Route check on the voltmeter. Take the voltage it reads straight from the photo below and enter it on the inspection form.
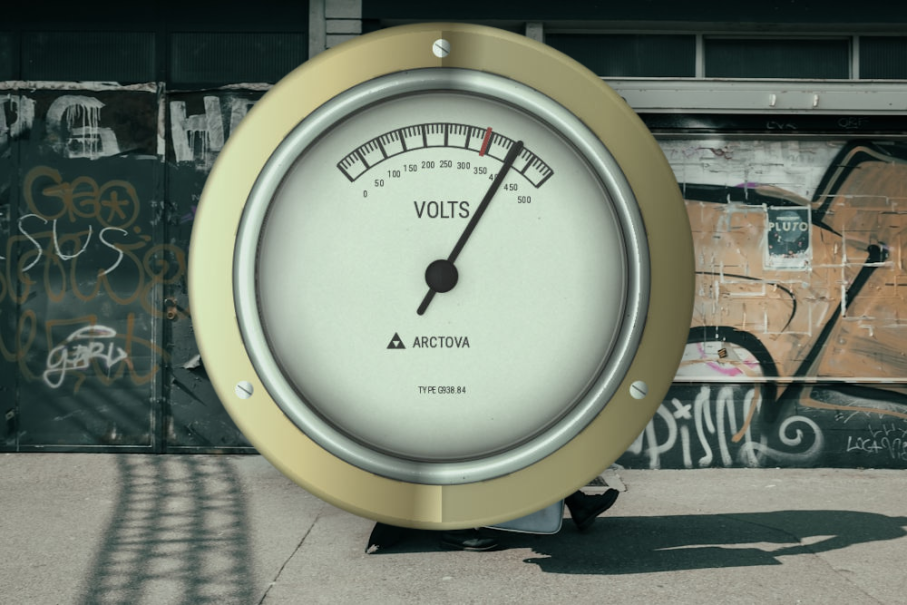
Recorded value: 410 V
